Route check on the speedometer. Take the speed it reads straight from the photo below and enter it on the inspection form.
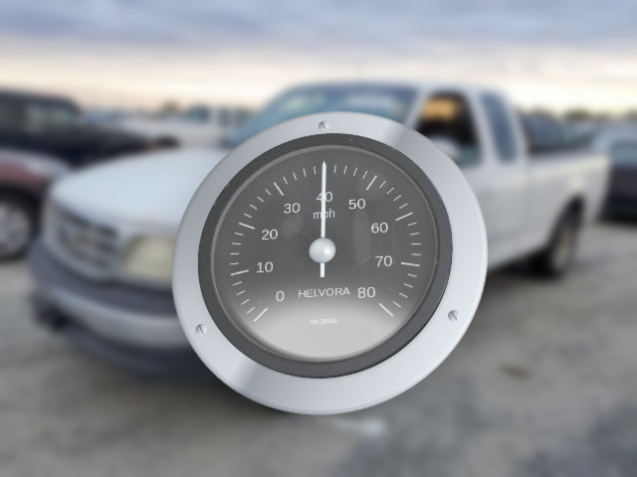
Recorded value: 40 mph
